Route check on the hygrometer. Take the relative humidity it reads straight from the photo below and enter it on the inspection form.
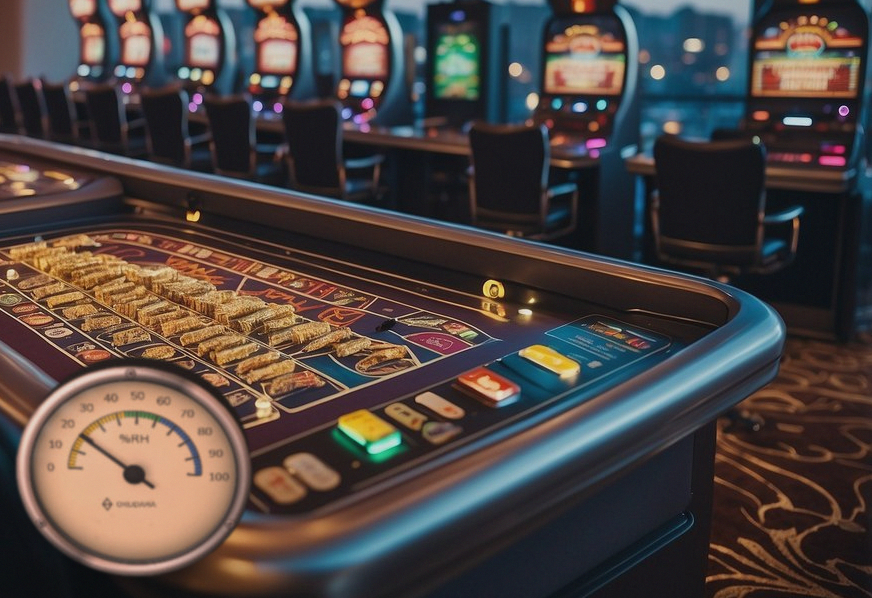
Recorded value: 20 %
